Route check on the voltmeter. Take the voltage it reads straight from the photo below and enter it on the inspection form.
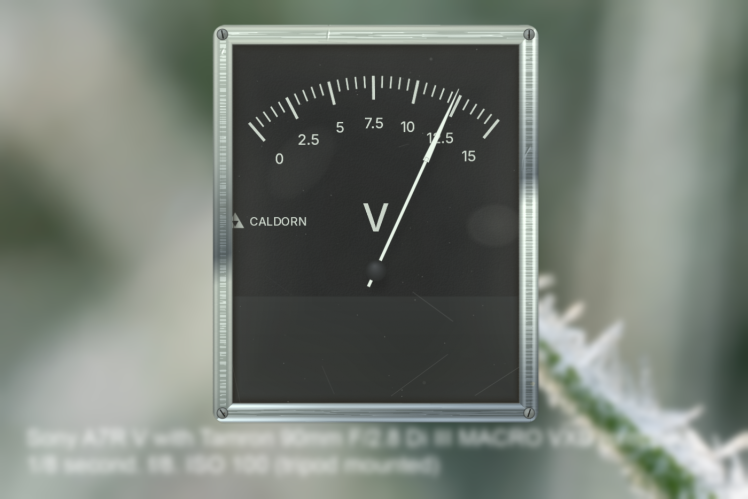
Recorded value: 12.25 V
